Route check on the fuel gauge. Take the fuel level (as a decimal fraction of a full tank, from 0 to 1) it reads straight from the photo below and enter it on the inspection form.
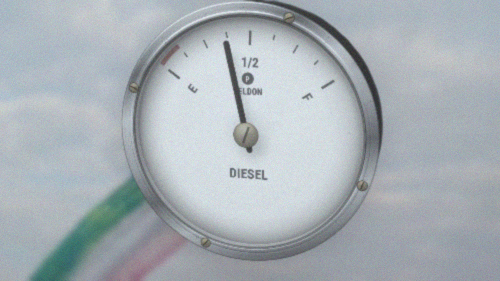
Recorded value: 0.375
